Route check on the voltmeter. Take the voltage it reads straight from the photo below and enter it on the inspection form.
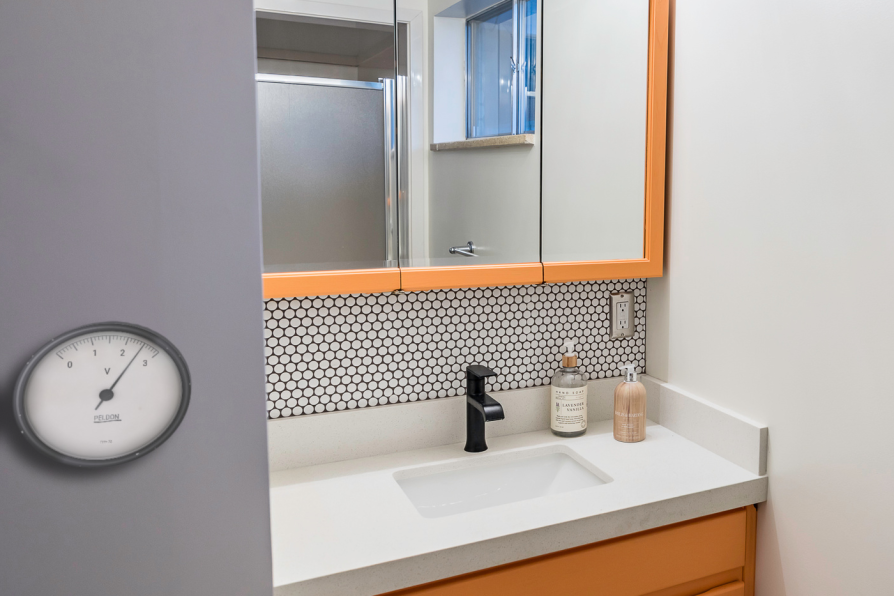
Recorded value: 2.5 V
